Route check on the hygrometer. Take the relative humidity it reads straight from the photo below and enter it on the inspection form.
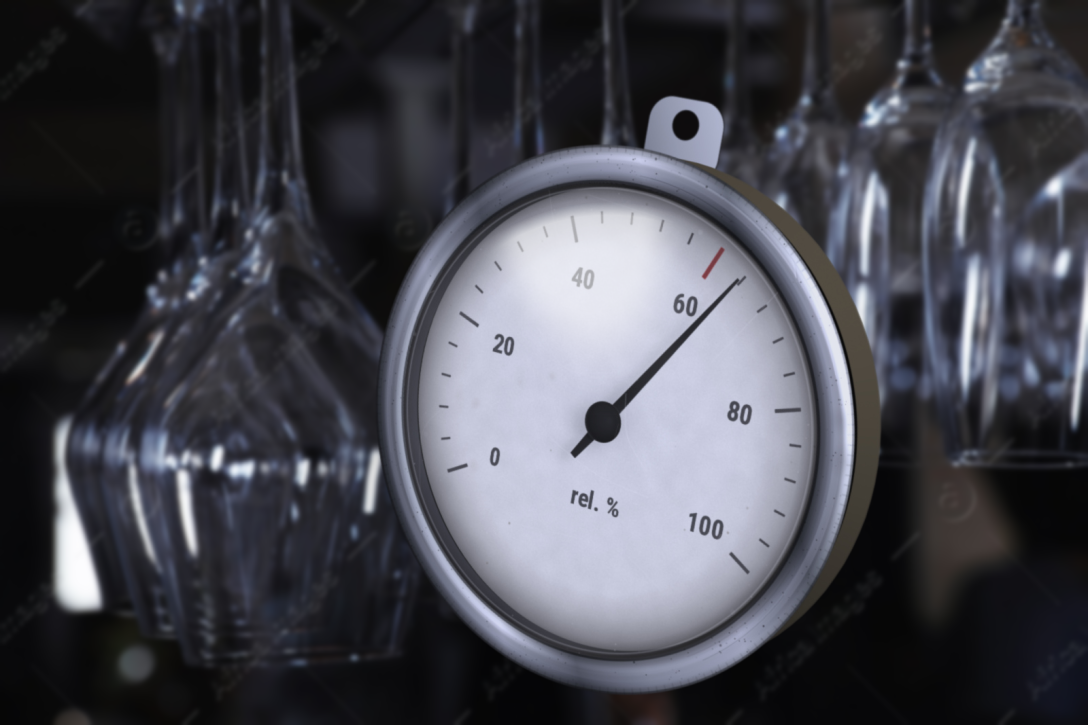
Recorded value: 64 %
